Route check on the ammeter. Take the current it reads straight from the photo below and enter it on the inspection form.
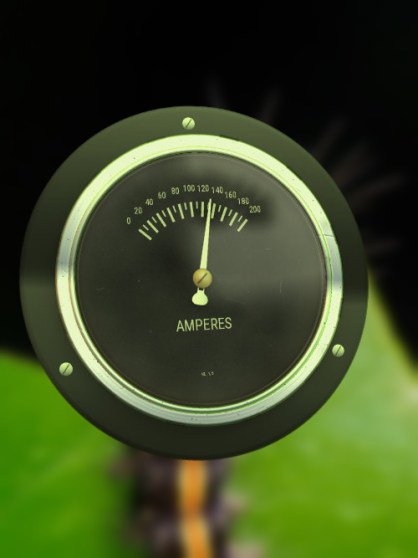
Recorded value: 130 A
